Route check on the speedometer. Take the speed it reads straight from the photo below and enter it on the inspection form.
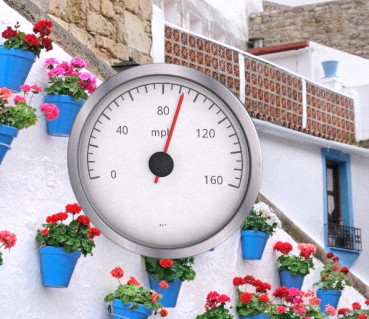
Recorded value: 92.5 mph
